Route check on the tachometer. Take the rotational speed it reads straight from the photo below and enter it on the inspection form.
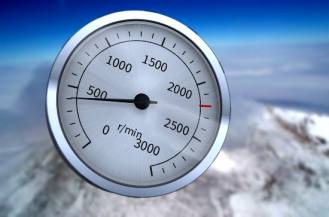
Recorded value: 400 rpm
